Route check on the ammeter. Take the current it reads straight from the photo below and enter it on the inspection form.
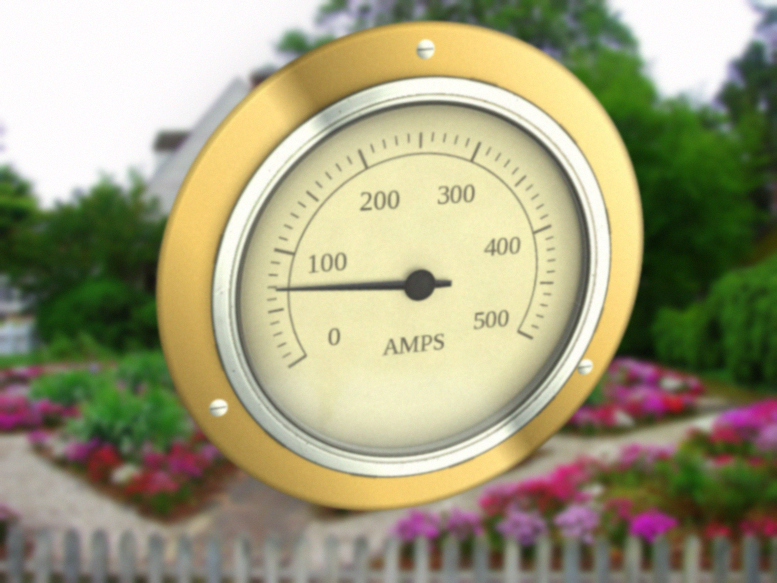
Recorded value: 70 A
